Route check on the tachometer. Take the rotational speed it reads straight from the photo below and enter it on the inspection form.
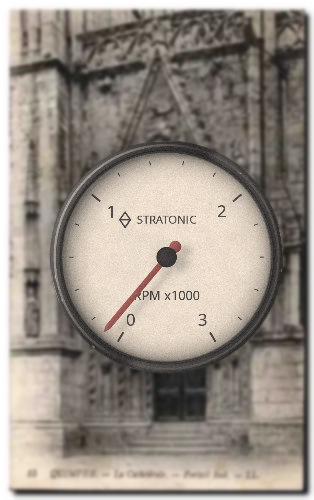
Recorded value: 100 rpm
